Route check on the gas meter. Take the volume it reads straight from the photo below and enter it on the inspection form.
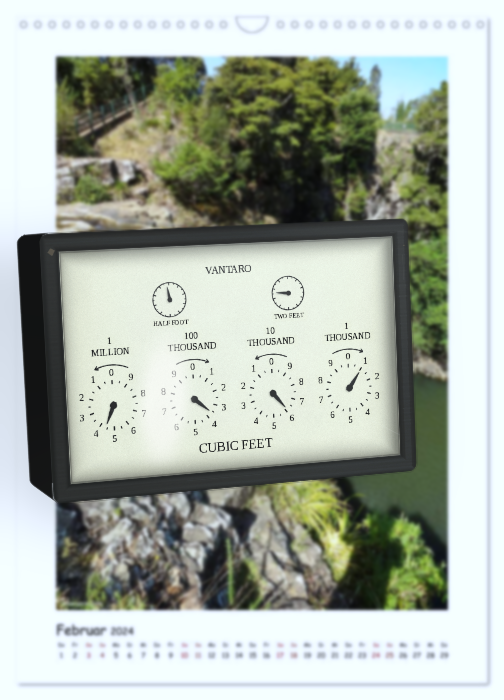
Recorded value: 436100 ft³
